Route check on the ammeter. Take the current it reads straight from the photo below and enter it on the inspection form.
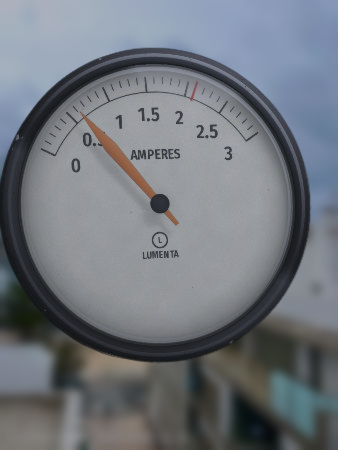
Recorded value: 0.6 A
